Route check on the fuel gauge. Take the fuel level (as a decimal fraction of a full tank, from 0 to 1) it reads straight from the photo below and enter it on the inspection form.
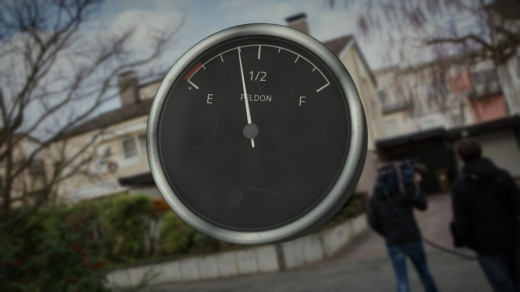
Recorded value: 0.375
